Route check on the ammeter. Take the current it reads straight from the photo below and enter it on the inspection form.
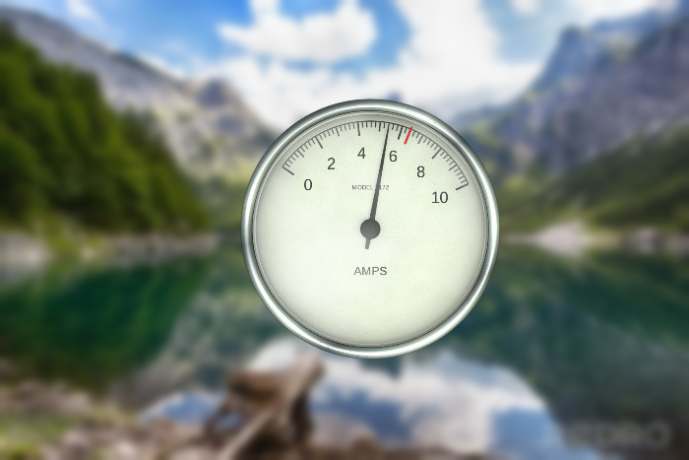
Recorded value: 5.4 A
